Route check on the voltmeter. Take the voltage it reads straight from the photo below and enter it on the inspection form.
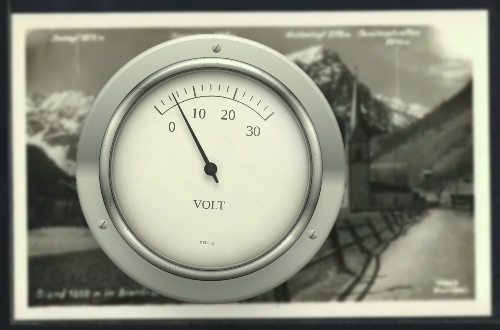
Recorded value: 5 V
